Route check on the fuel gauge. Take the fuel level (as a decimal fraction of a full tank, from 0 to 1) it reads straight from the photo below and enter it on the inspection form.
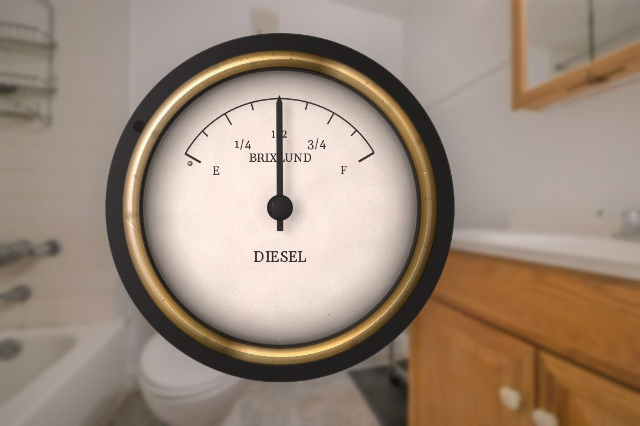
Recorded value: 0.5
